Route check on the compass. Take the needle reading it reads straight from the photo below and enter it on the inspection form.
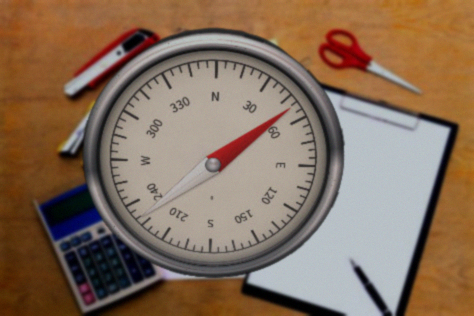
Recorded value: 50 °
